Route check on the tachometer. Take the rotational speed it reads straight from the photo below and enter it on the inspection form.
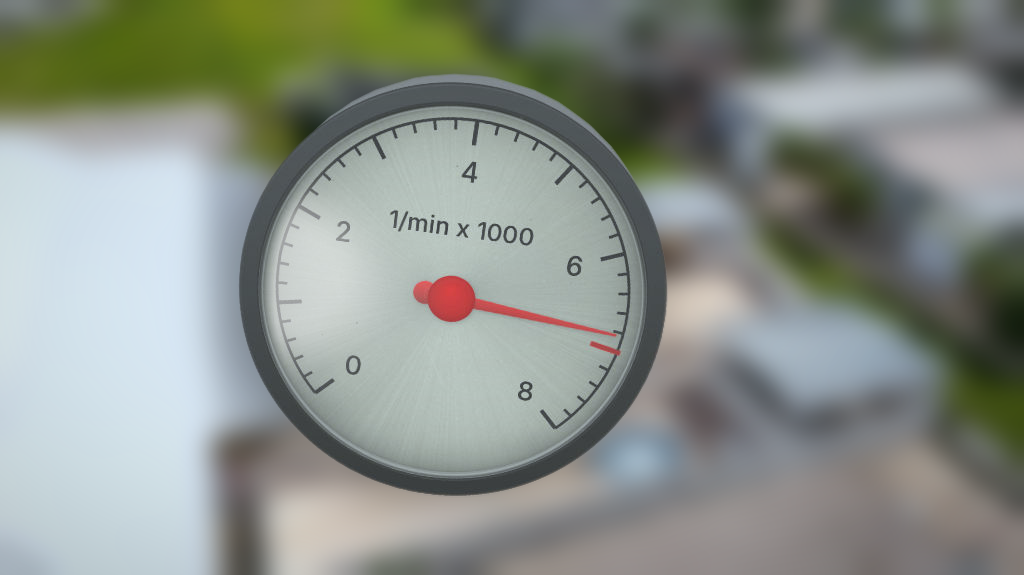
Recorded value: 6800 rpm
